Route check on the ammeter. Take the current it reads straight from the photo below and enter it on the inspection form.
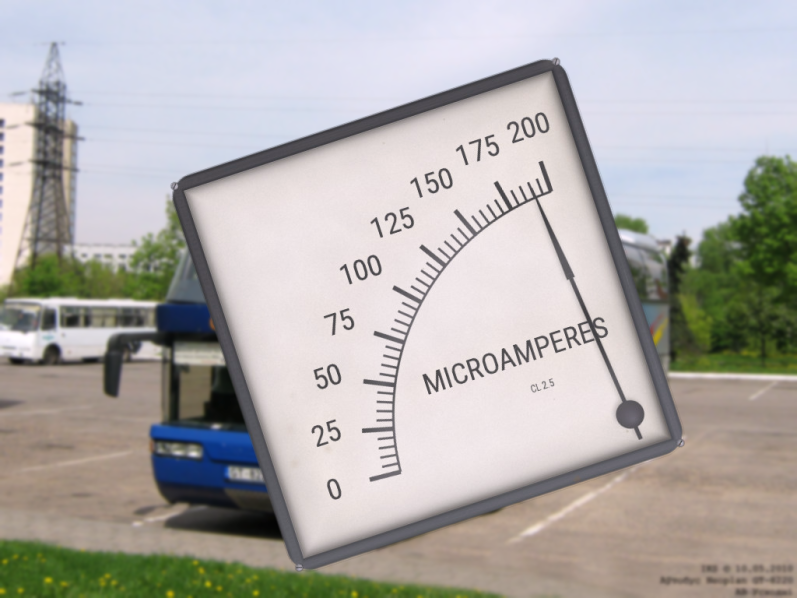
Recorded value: 190 µA
